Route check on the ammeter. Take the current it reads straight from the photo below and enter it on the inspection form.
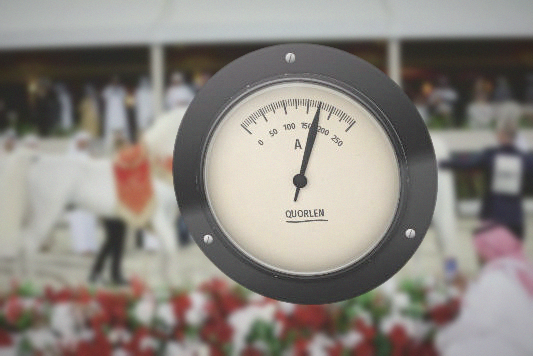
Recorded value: 175 A
